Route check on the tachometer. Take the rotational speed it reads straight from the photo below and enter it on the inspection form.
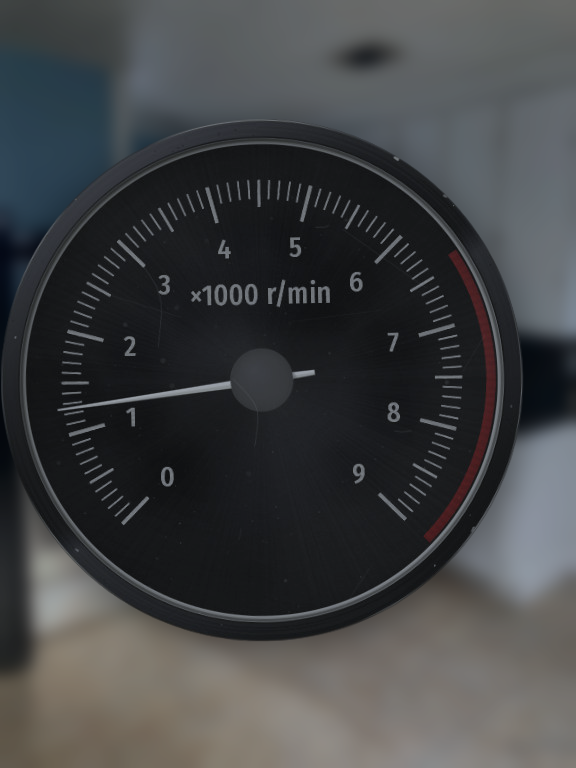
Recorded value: 1250 rpm
